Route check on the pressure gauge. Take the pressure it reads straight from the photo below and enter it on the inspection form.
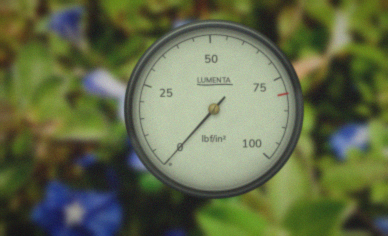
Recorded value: 0 psi
